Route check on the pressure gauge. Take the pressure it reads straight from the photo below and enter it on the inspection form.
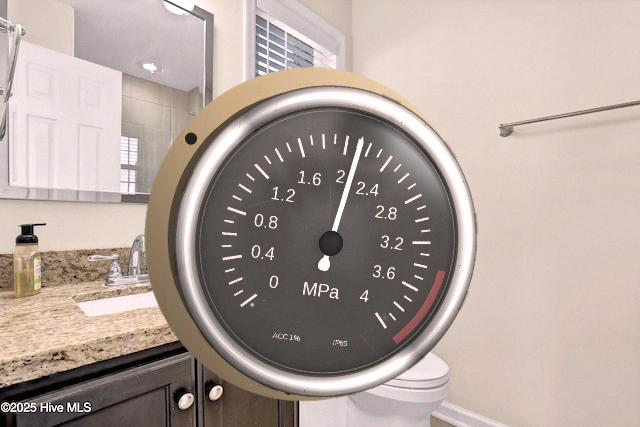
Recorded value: 2.1 MPa
